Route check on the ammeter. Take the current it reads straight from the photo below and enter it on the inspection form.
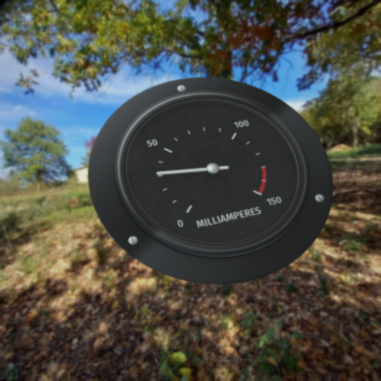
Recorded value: 30 mA
